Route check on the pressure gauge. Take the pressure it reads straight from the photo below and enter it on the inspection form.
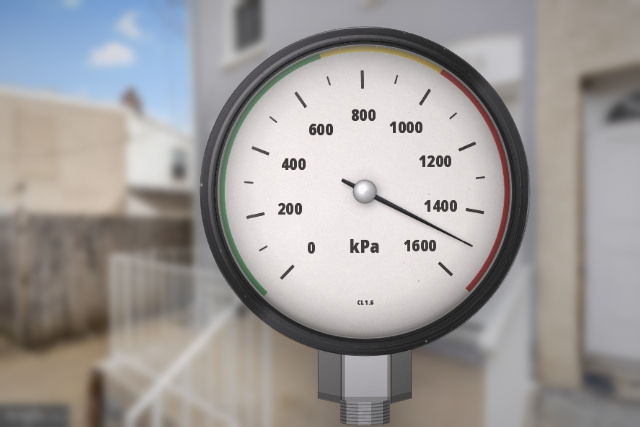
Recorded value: 1500 kPa
